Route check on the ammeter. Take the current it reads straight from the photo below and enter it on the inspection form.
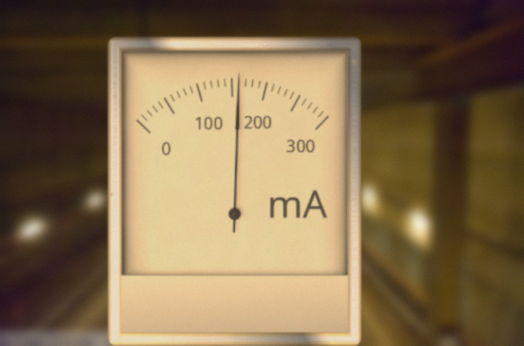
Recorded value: 160 mA
